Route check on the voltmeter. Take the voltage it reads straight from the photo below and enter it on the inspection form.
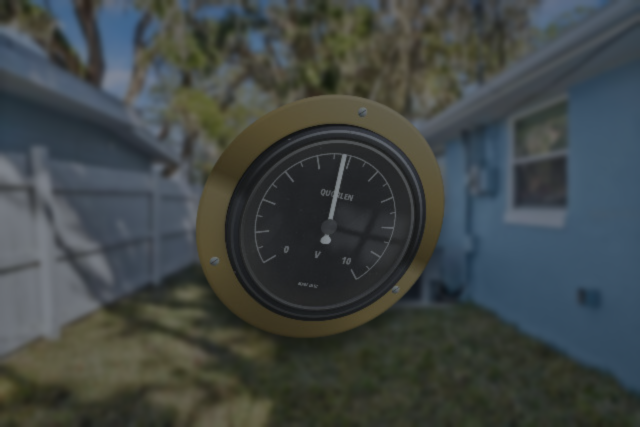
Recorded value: 4.75 V
